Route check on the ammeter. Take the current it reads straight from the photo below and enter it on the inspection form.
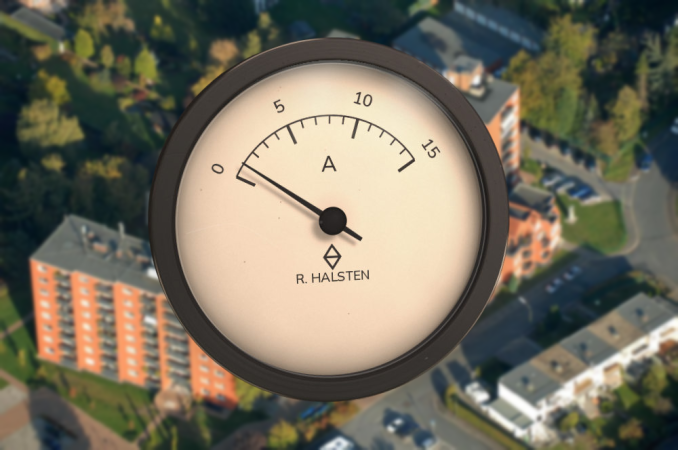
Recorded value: 1 A
